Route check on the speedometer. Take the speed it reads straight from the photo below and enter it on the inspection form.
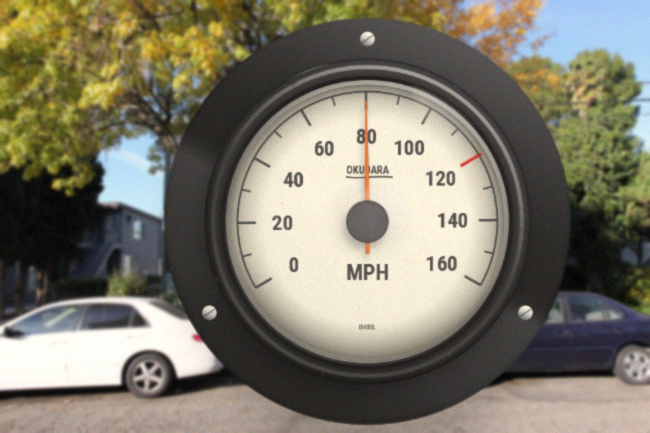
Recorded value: 80 mph
